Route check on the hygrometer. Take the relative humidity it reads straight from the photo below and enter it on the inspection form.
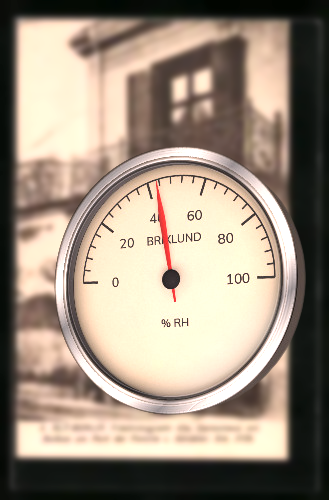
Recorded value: 44 %
